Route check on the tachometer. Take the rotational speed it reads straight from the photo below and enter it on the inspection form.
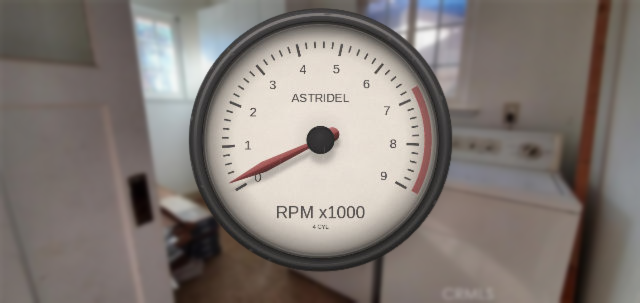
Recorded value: 200 rpm
